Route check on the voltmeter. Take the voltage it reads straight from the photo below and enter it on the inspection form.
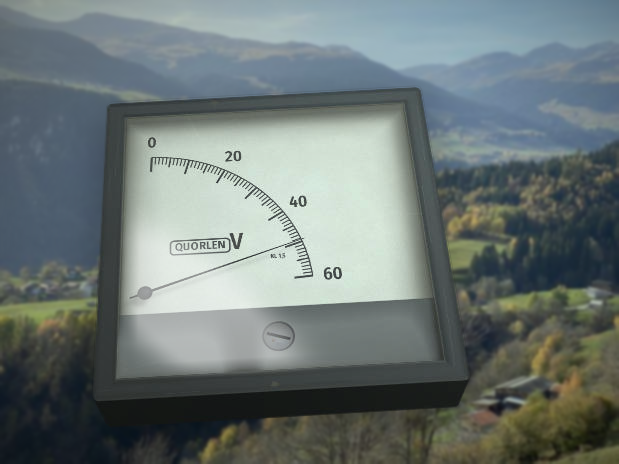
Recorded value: 50 V
